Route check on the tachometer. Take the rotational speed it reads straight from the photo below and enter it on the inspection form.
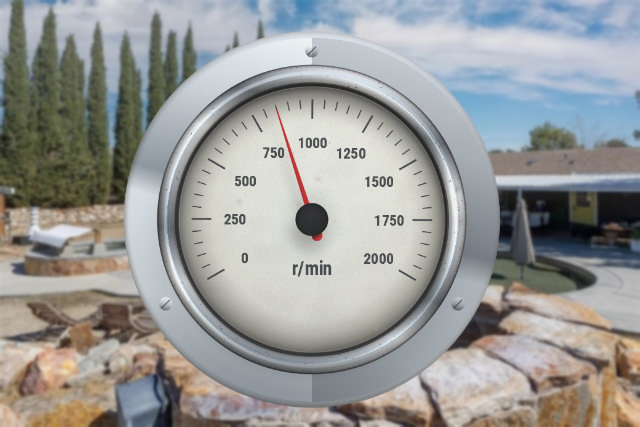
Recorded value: 850 rpm
